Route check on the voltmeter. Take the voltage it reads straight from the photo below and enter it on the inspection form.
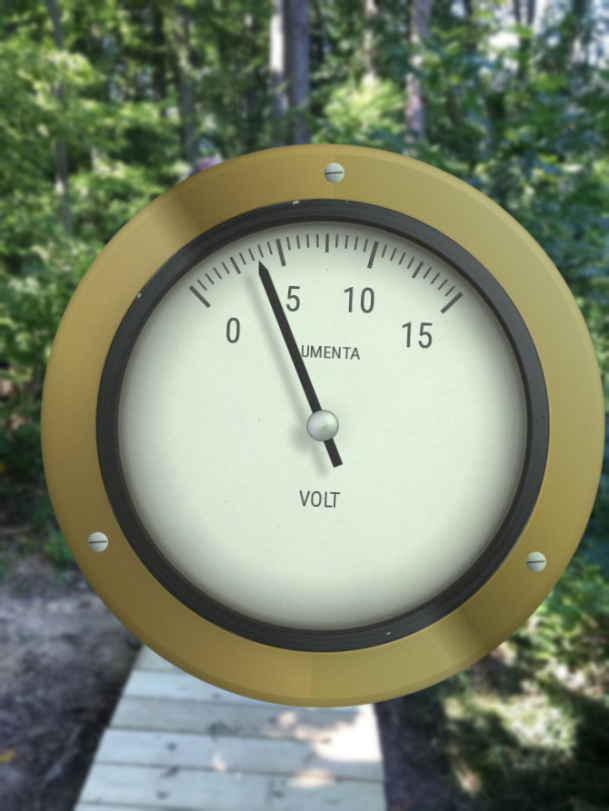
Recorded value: 3.75 V
